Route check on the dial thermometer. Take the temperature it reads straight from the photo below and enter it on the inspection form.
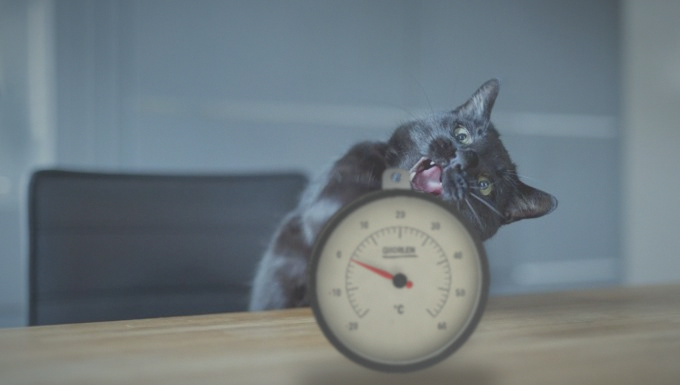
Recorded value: 0 °C
